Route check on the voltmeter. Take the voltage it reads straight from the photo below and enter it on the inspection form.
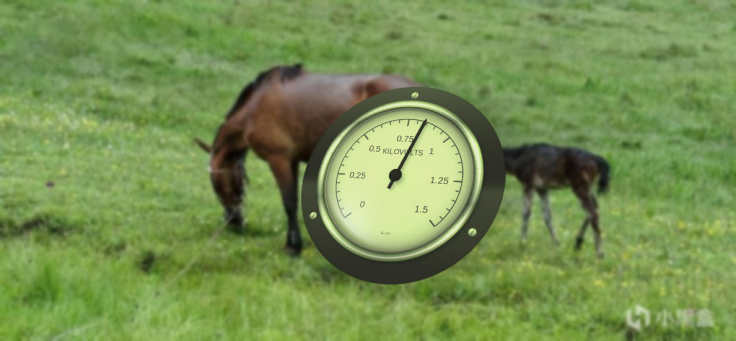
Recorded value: 0.85 kV
